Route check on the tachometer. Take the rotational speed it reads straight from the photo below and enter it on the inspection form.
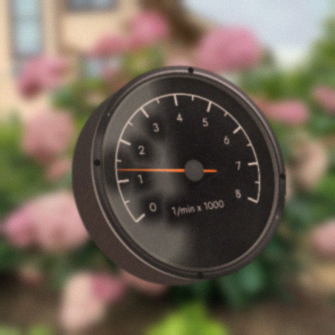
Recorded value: 1250 rpm
